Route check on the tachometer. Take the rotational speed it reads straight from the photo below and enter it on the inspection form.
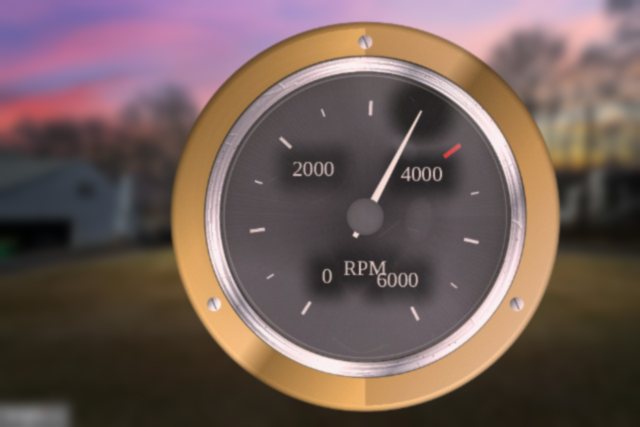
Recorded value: 3500 rpm
